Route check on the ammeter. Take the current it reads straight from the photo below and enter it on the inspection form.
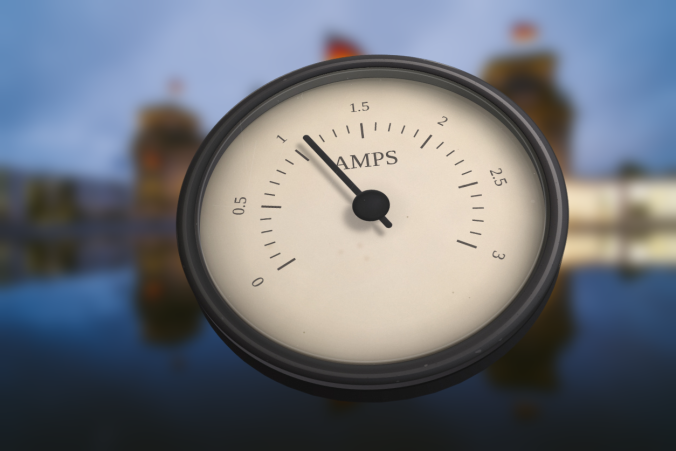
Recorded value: 1.1 A
